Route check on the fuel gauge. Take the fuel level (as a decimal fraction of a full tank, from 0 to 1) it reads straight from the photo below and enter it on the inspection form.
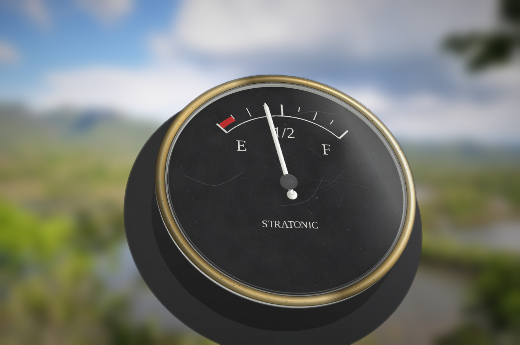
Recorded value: 0.375
